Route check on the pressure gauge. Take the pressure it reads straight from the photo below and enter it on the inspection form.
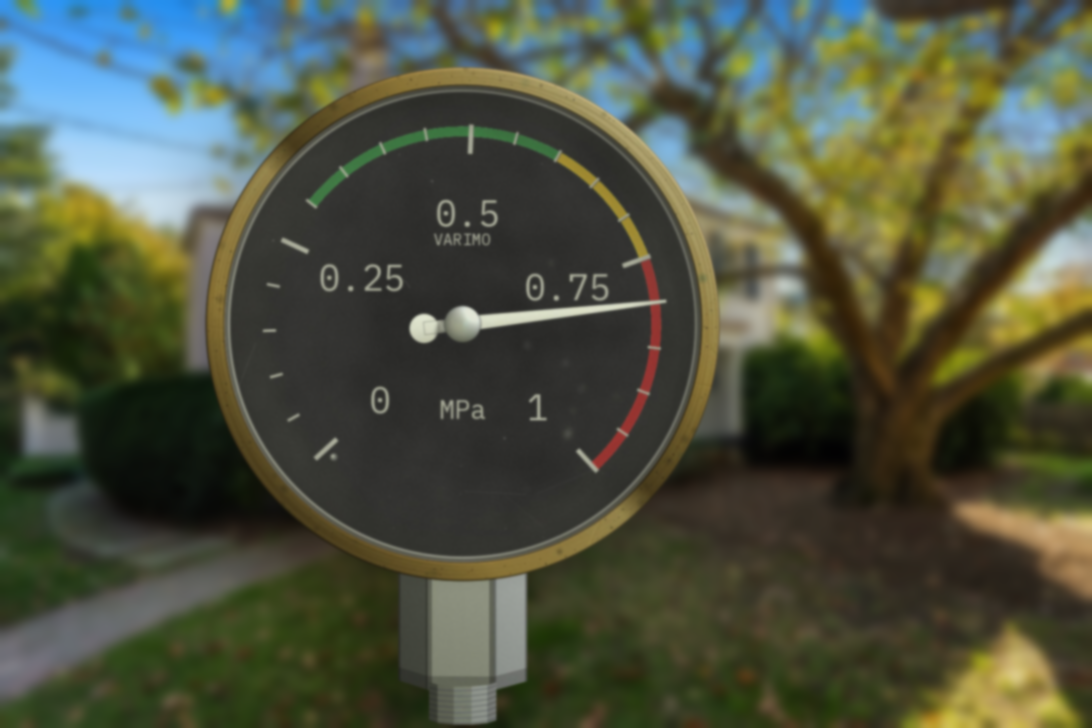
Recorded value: 0.8 MPa
